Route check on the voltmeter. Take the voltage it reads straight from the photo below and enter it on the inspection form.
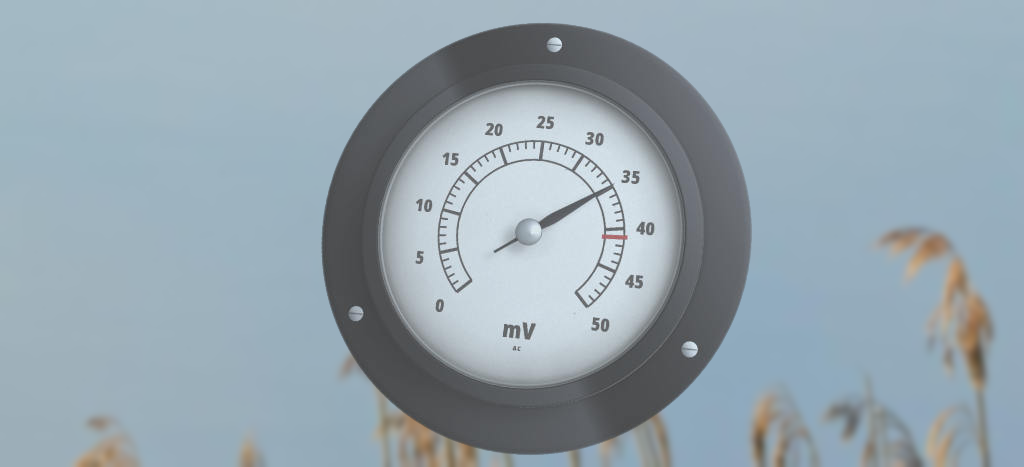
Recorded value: 35 mV
